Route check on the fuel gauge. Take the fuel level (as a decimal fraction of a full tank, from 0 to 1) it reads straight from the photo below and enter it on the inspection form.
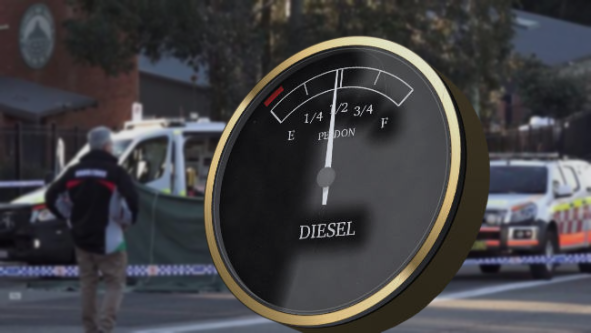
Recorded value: 0.5
